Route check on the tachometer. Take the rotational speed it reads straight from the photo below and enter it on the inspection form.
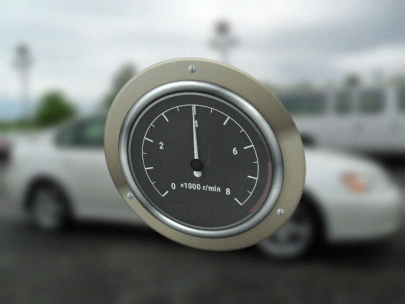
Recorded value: 4000 rpm
